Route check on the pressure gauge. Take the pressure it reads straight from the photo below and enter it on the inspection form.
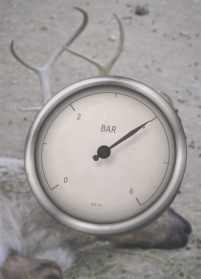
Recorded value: 4 bar
